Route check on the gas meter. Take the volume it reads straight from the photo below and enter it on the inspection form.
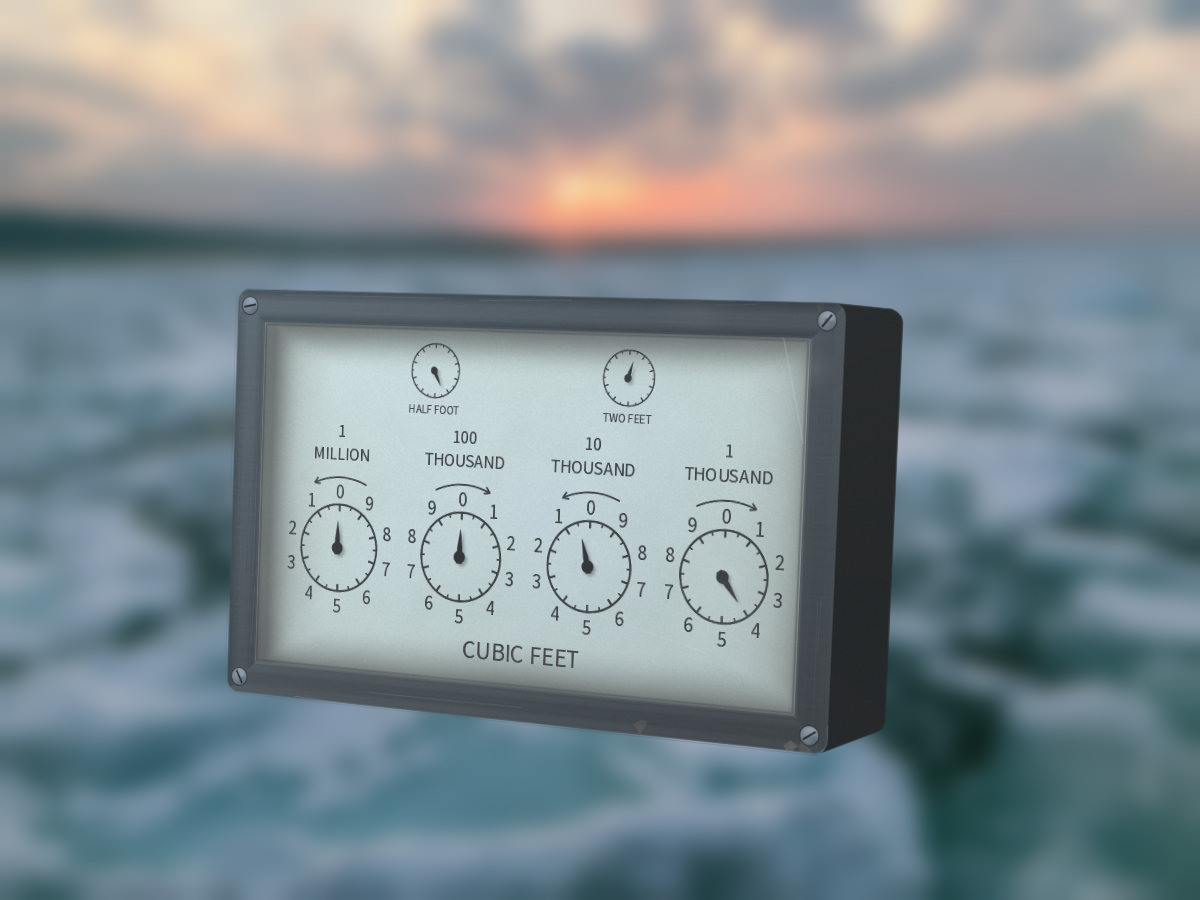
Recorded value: 400 ft³
